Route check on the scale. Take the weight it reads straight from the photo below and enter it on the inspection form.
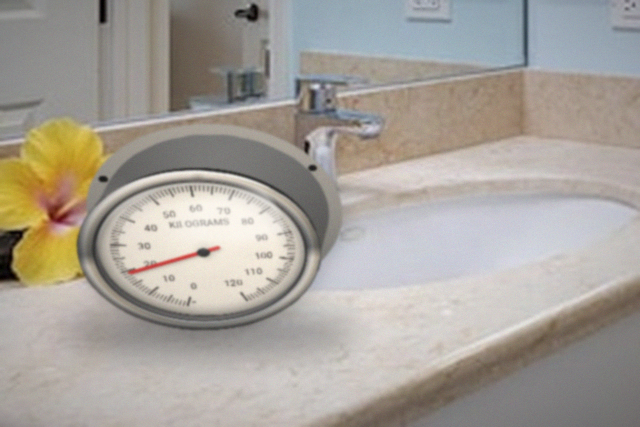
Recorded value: 20 kg
